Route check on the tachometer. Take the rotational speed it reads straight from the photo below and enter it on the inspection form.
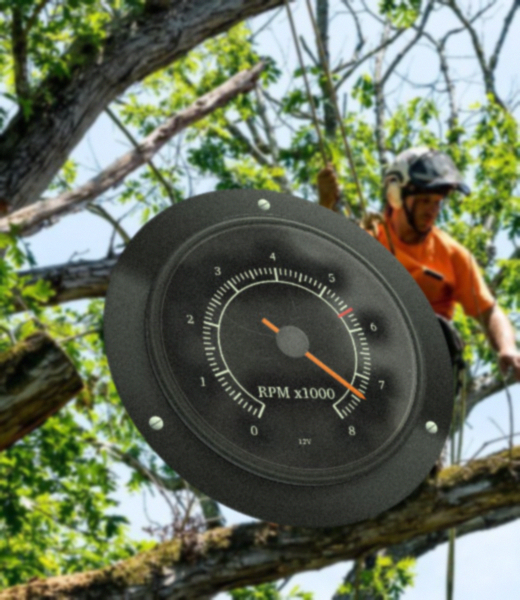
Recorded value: 7500 rpm
